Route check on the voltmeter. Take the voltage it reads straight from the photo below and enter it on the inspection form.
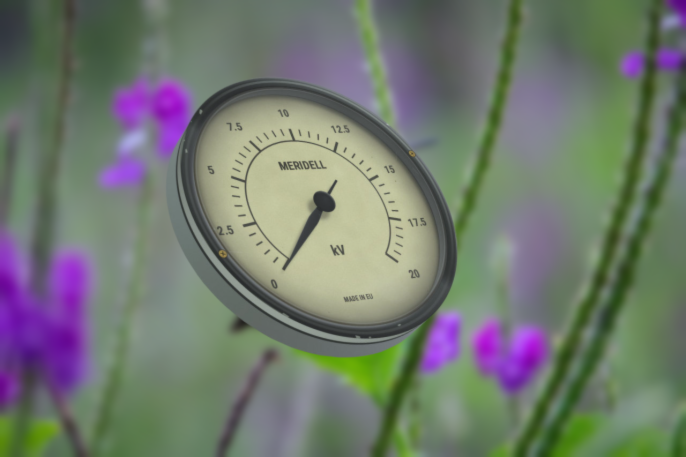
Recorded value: 0 kV
